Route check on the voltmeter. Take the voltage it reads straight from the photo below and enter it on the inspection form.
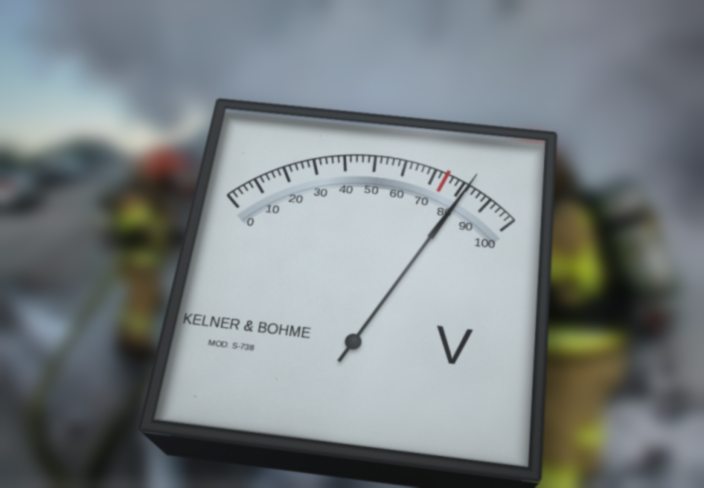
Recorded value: 82 V
